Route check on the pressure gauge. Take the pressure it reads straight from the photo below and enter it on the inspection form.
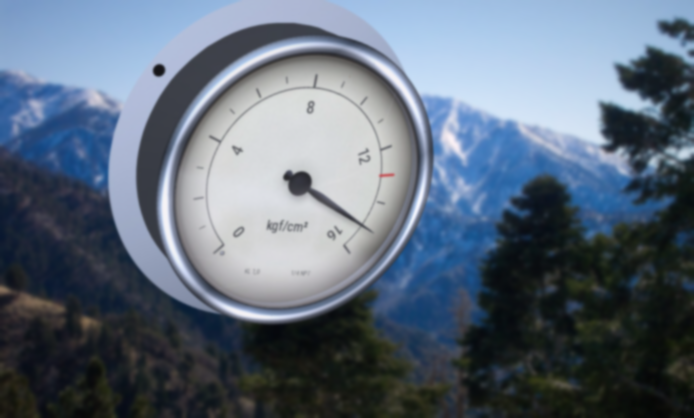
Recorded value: 15 kg/cm²
